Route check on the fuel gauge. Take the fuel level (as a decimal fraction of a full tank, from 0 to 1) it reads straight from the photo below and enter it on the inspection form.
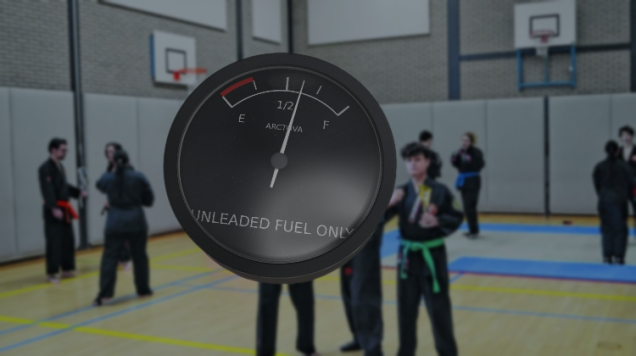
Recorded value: 0.625
